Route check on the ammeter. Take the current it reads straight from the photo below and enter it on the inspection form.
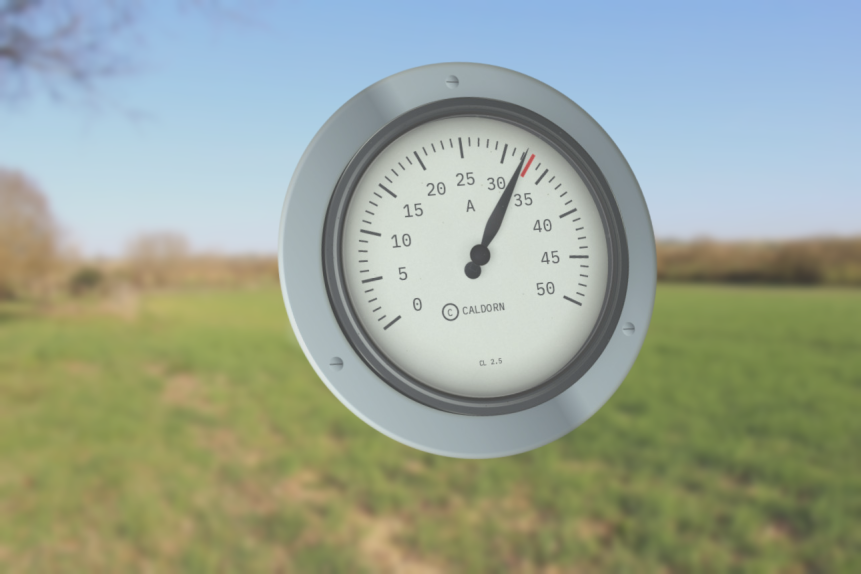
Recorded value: 32 A
